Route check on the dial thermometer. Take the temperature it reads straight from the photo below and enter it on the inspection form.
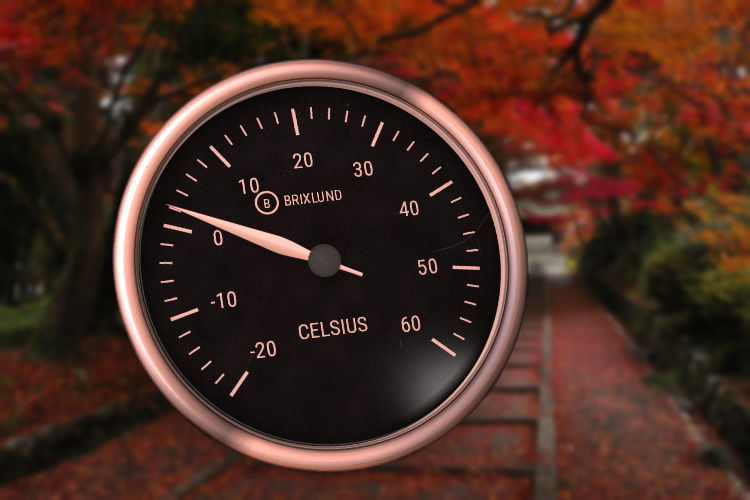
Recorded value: 2 °C
